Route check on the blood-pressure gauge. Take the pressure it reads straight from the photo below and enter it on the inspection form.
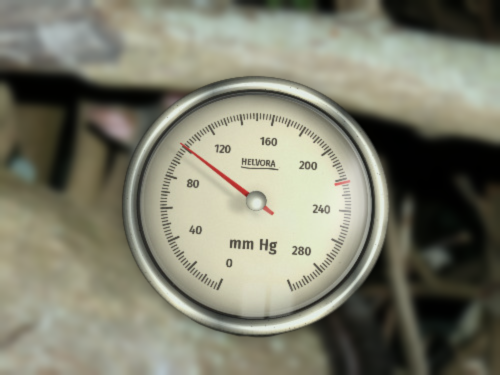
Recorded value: 100 mmHg
